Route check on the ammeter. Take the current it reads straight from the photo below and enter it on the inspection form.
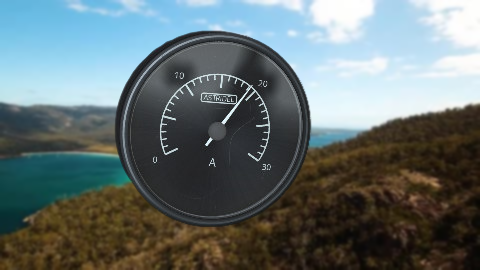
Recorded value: 19 A
